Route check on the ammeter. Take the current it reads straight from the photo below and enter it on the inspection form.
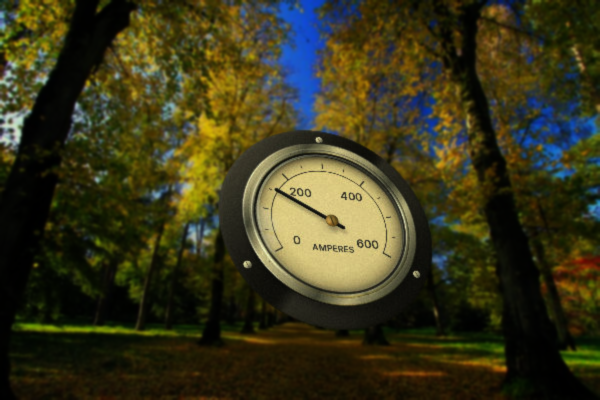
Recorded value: 150 A
